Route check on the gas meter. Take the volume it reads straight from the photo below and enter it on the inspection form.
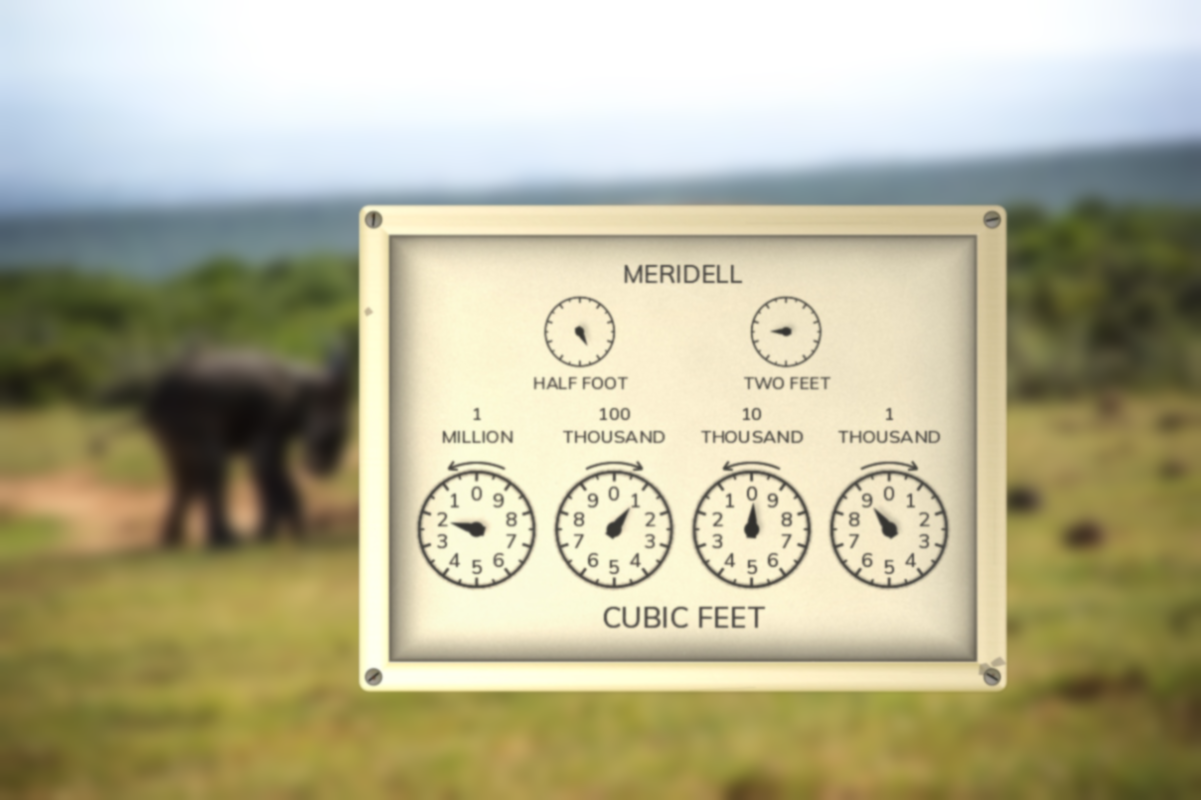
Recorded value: 209900 ft³
